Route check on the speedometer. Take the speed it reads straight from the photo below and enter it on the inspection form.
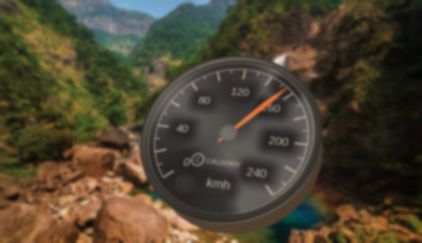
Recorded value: 155 km/h
